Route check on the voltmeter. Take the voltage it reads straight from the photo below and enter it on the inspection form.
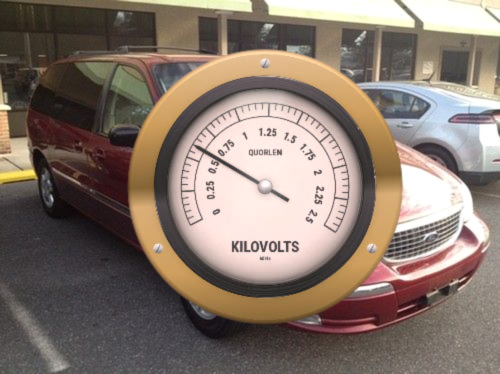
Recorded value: 0.6 kV
